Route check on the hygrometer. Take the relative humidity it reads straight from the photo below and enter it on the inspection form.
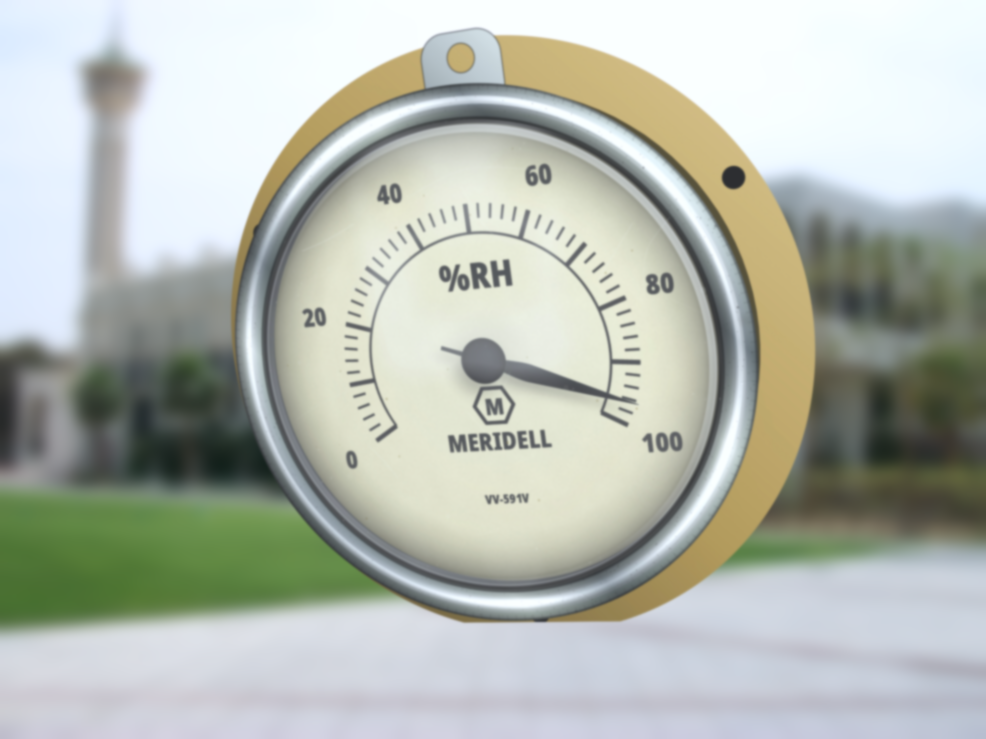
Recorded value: 96 %
